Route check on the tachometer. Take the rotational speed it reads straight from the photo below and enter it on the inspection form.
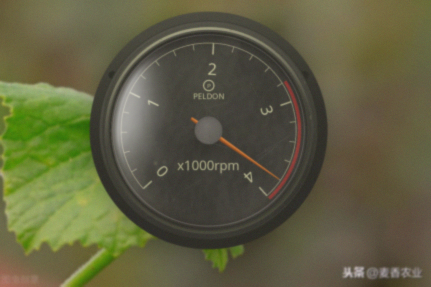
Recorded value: 3800 rpm
